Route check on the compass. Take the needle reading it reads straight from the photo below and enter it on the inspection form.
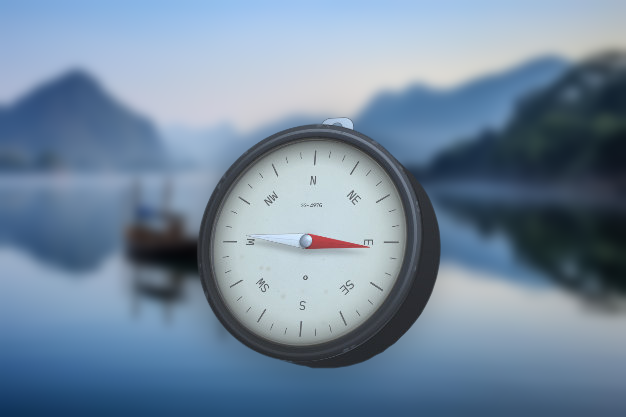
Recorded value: 95 °
